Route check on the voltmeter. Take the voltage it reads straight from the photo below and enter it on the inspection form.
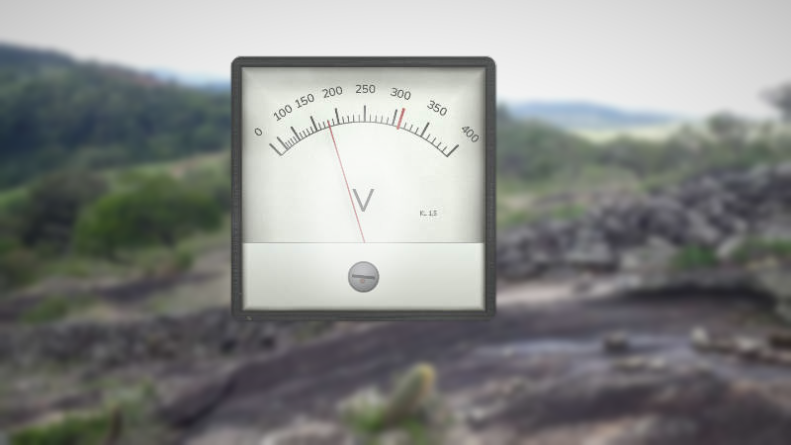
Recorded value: 180 V
